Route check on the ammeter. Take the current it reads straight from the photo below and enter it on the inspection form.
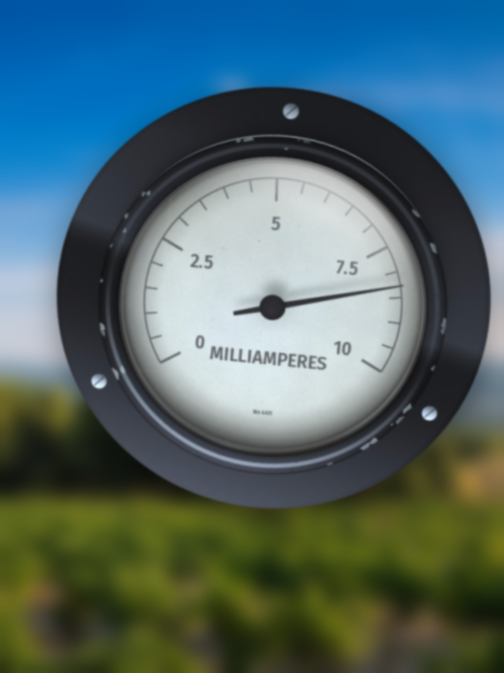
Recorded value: 8.25 mA
